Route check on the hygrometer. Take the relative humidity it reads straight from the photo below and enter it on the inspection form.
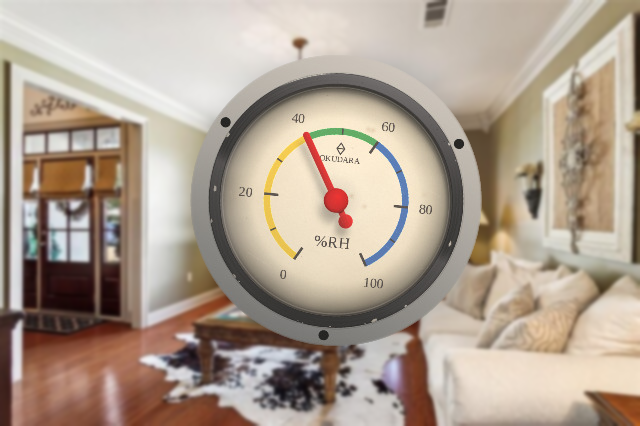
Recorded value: 40 %
